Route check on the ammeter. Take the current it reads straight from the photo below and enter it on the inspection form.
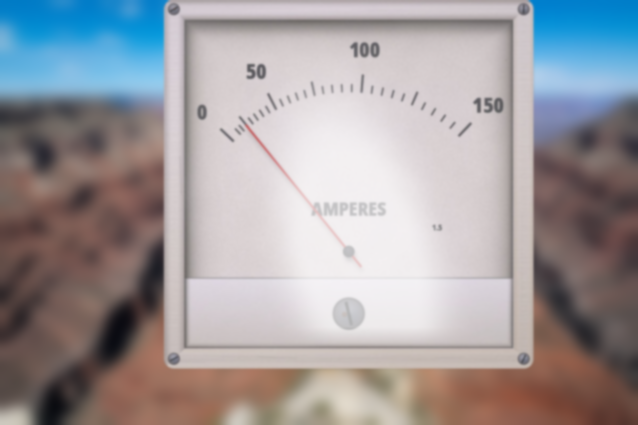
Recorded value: 25 A
